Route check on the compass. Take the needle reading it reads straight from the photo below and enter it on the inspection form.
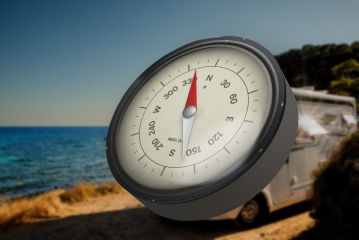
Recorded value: 340 °
